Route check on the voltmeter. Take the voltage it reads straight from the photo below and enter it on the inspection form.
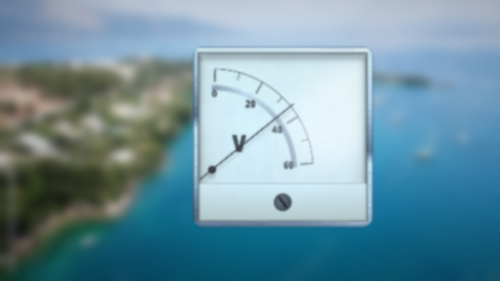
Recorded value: 35 V
